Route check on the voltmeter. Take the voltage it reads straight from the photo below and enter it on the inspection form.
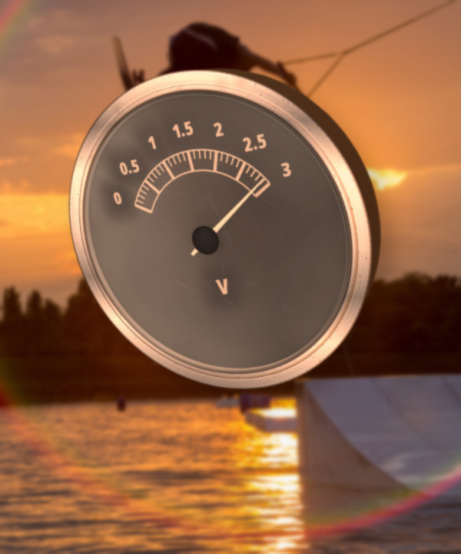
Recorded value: 2.9 V
